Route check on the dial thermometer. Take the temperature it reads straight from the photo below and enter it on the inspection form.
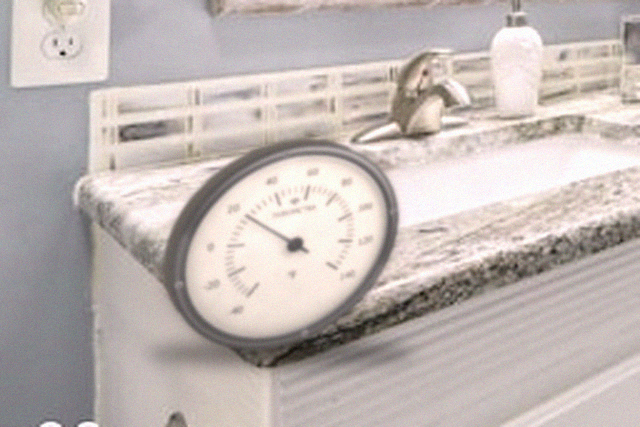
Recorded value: 20 °F
